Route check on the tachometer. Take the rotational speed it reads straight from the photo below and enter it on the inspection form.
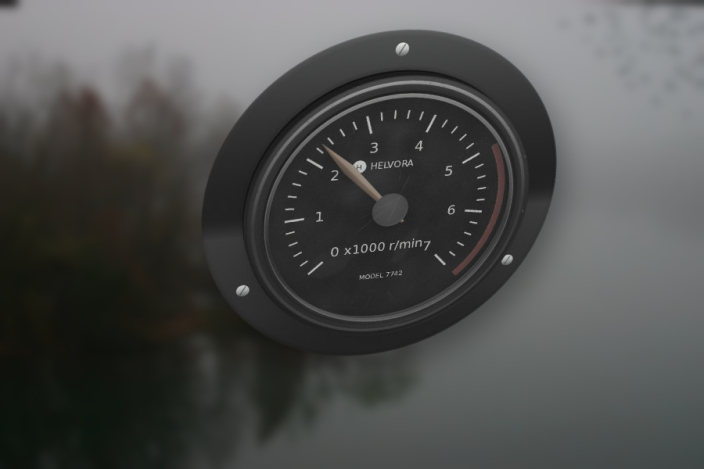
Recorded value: 2300 rpm
